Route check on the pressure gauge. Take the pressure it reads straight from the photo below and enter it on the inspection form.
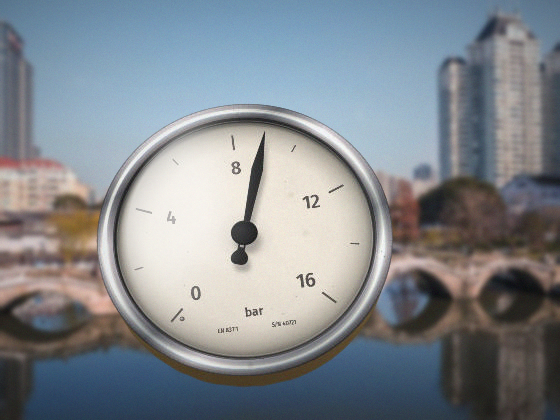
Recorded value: 9 bar
